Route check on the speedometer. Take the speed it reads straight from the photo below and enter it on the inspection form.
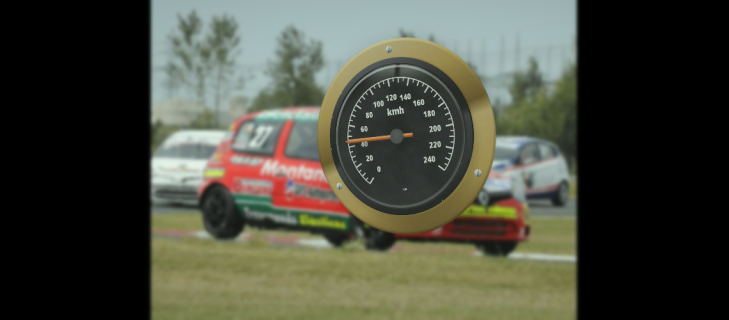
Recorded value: 45 km/h
